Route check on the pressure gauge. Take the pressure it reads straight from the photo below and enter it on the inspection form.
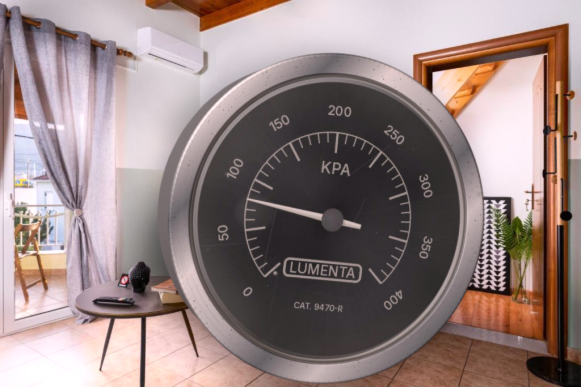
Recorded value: 80 kPa
